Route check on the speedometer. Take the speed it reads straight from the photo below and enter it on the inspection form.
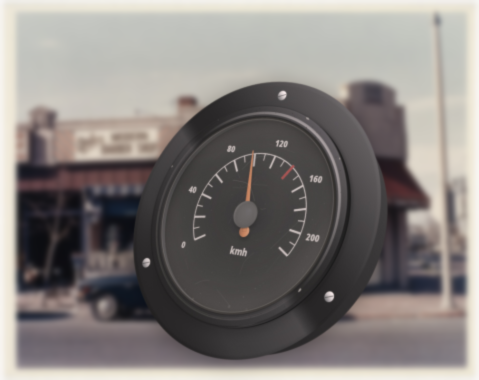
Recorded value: 100 km/h
